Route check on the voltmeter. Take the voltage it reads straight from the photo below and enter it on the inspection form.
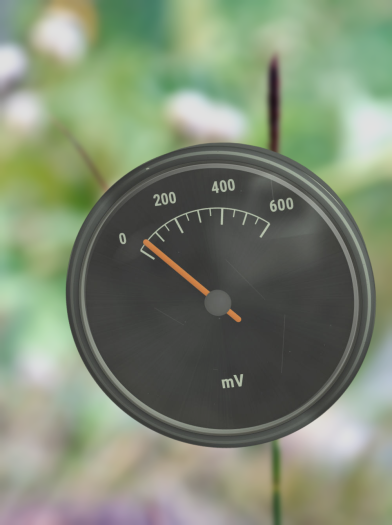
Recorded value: 50 mV
